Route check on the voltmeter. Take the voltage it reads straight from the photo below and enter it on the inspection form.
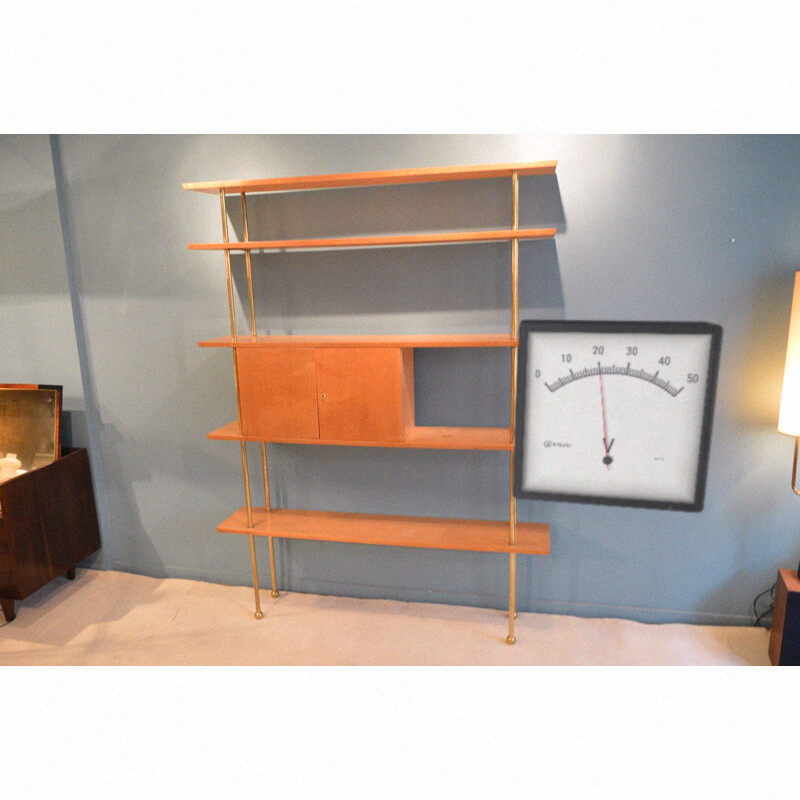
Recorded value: 20 V
